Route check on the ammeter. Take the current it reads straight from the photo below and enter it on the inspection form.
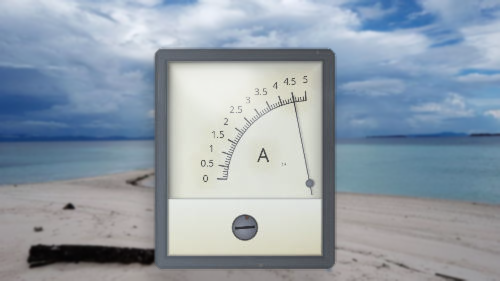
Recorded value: 4.5 A
